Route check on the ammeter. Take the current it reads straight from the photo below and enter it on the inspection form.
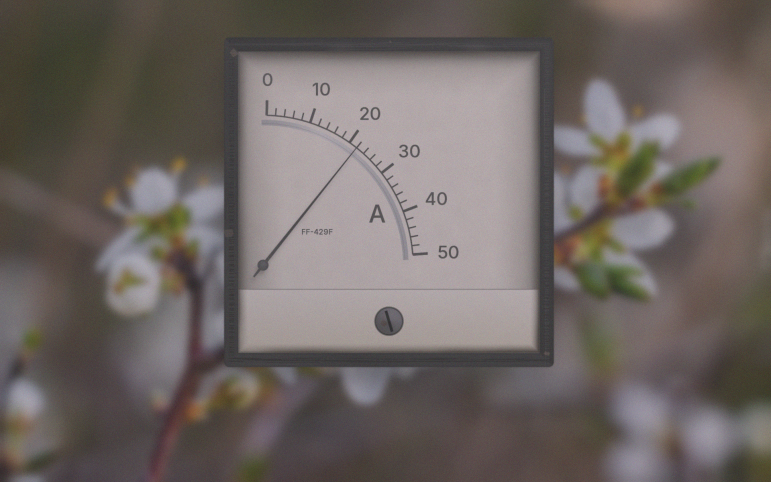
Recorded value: 22 A
